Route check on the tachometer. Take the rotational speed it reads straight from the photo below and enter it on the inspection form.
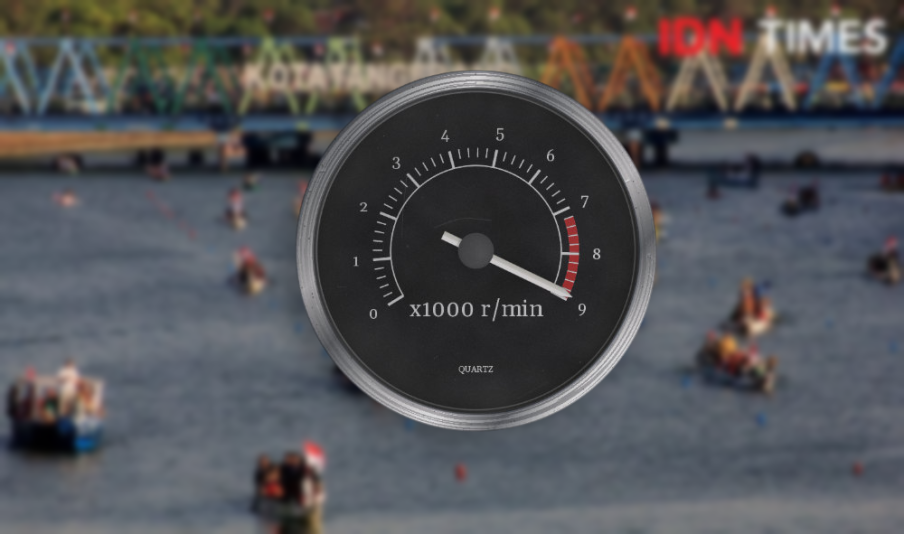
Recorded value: 8900 rpm
